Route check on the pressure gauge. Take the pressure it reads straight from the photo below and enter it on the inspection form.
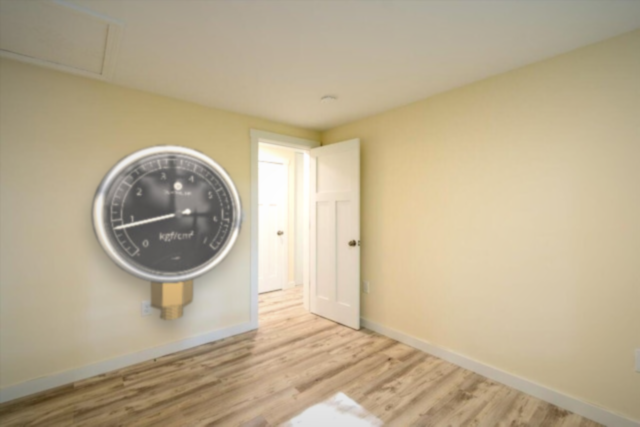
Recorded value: 0.8 kg/cm²
